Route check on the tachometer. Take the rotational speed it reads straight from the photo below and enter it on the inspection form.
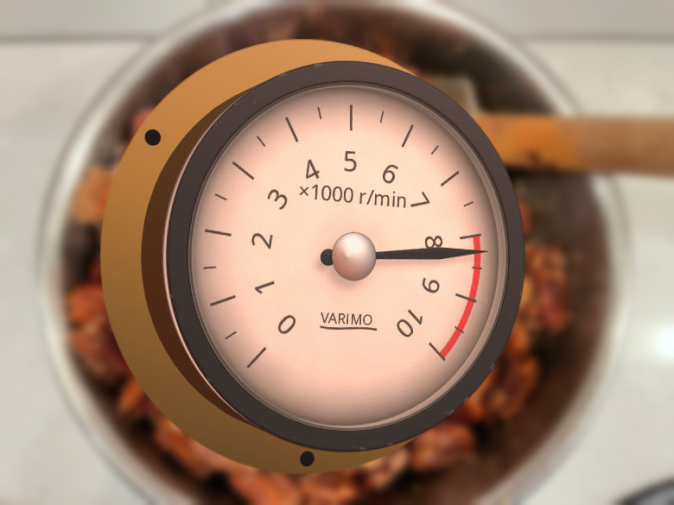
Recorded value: 8250 rpm
